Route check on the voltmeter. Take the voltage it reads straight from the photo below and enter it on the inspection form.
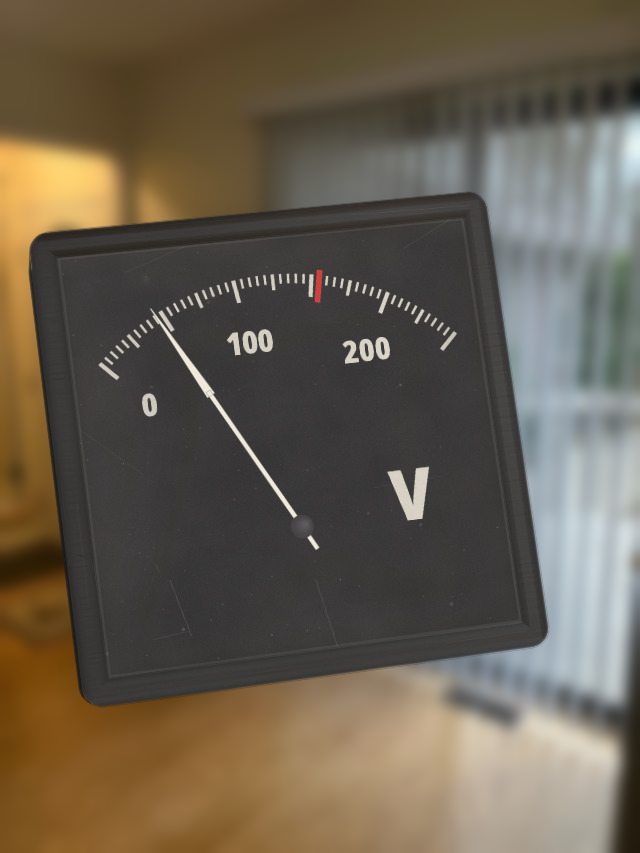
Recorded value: 45 V
